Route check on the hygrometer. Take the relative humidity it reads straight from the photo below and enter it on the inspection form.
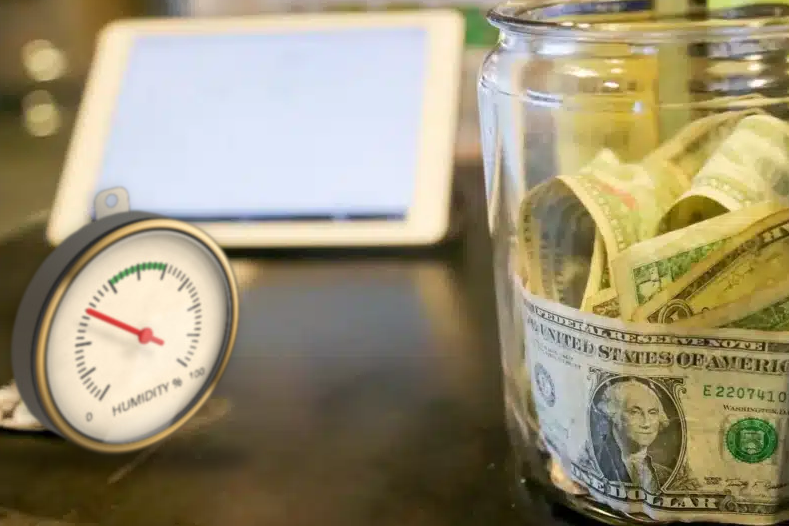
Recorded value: 30 %
